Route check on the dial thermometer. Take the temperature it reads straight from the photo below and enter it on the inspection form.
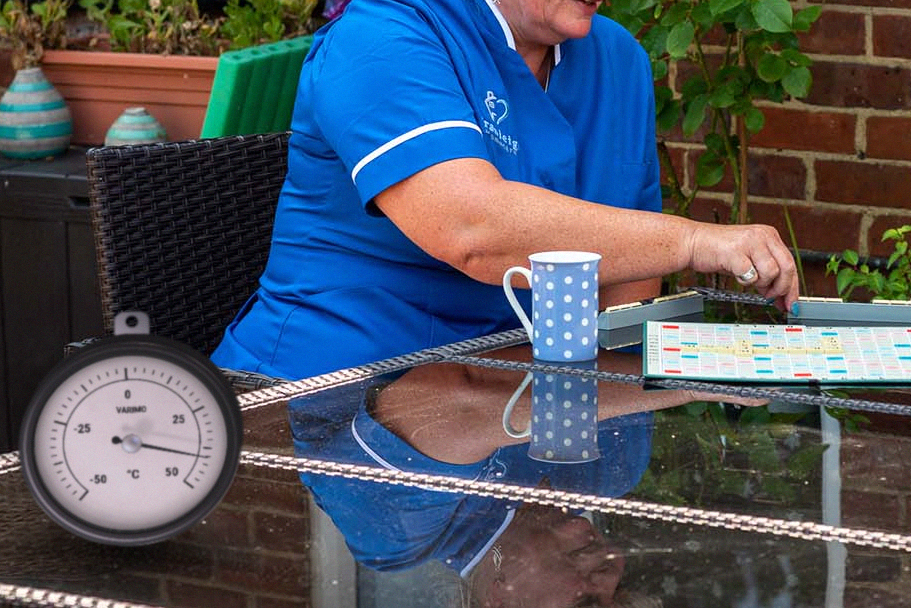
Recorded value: 40 °C
